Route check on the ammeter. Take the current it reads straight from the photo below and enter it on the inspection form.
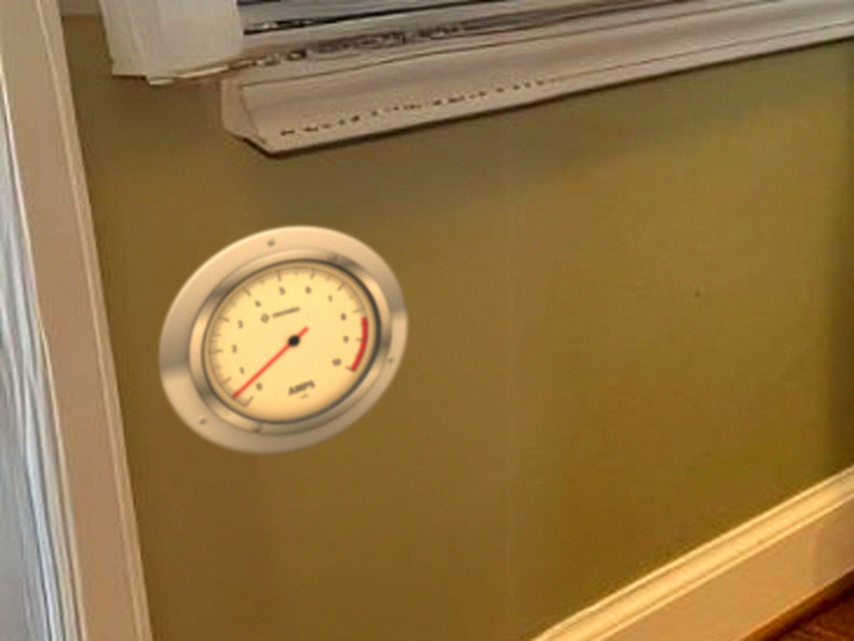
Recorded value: 0.5 A
